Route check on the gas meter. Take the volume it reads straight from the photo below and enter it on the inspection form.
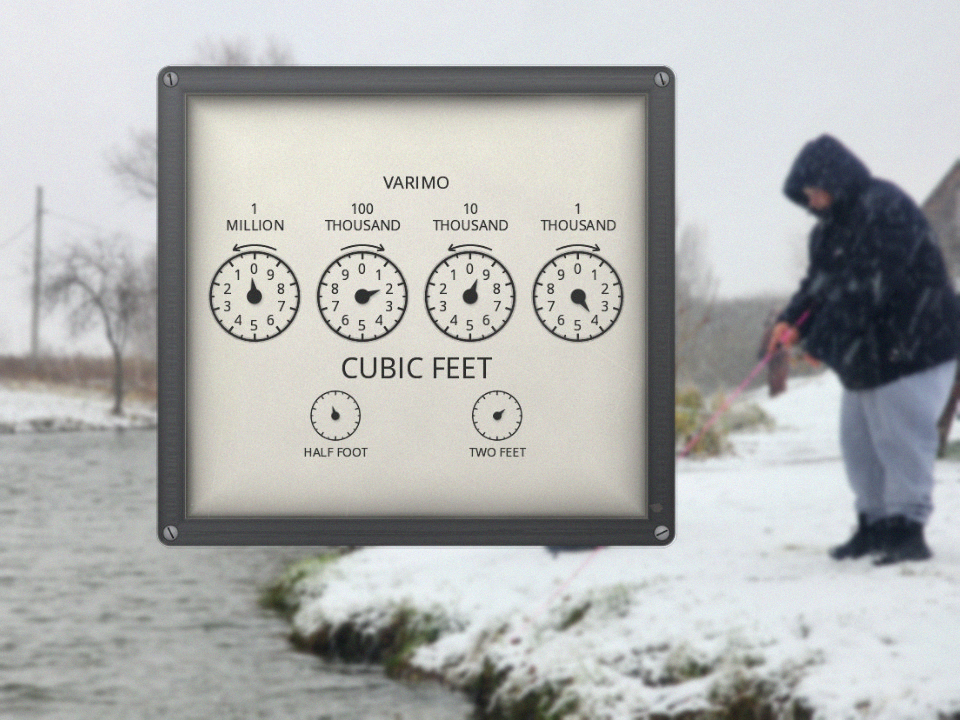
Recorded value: 19400 ft³
